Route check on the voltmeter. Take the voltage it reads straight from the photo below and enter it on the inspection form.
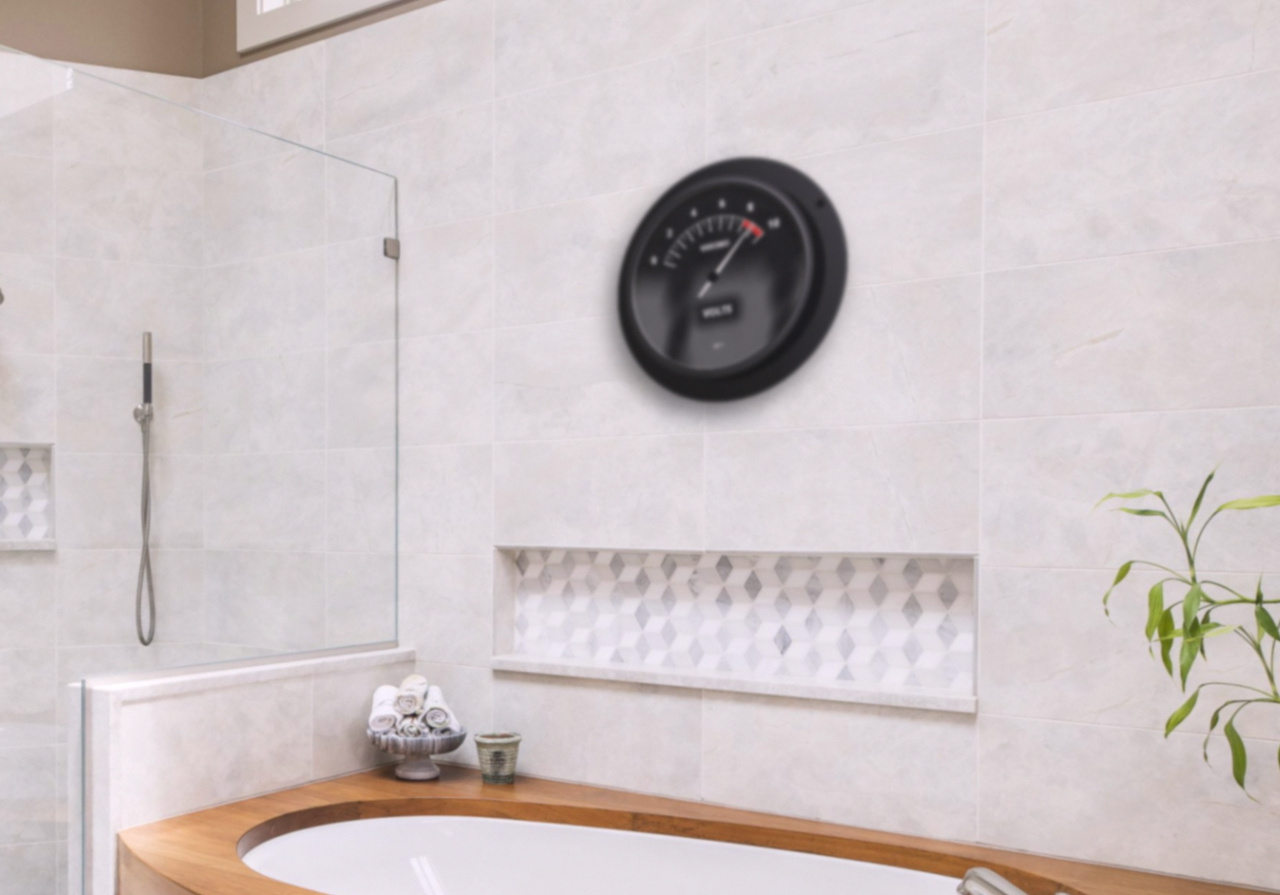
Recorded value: 9 V
